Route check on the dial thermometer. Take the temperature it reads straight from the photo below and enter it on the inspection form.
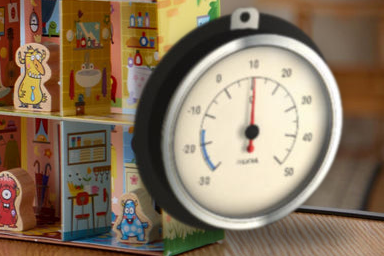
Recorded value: 10 °C
